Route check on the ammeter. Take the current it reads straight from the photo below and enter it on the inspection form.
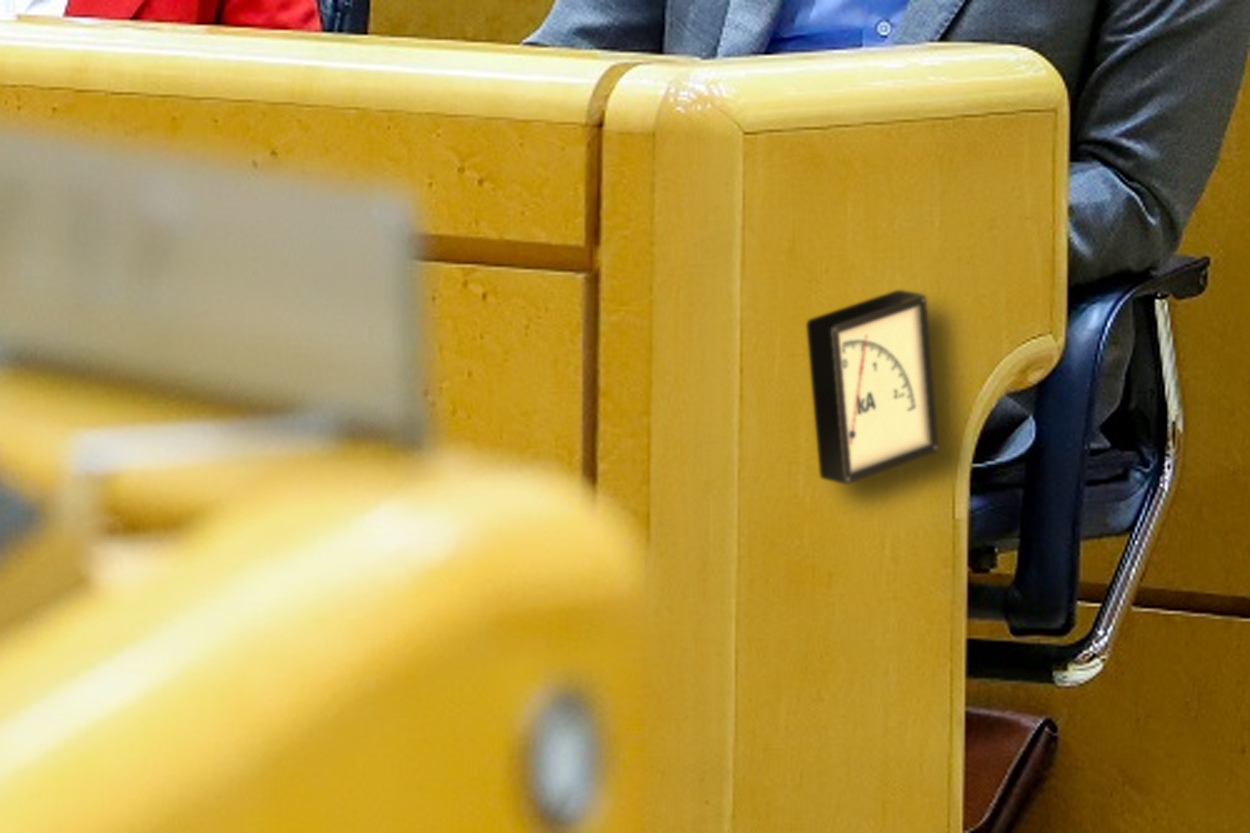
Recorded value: 0.5 kA
